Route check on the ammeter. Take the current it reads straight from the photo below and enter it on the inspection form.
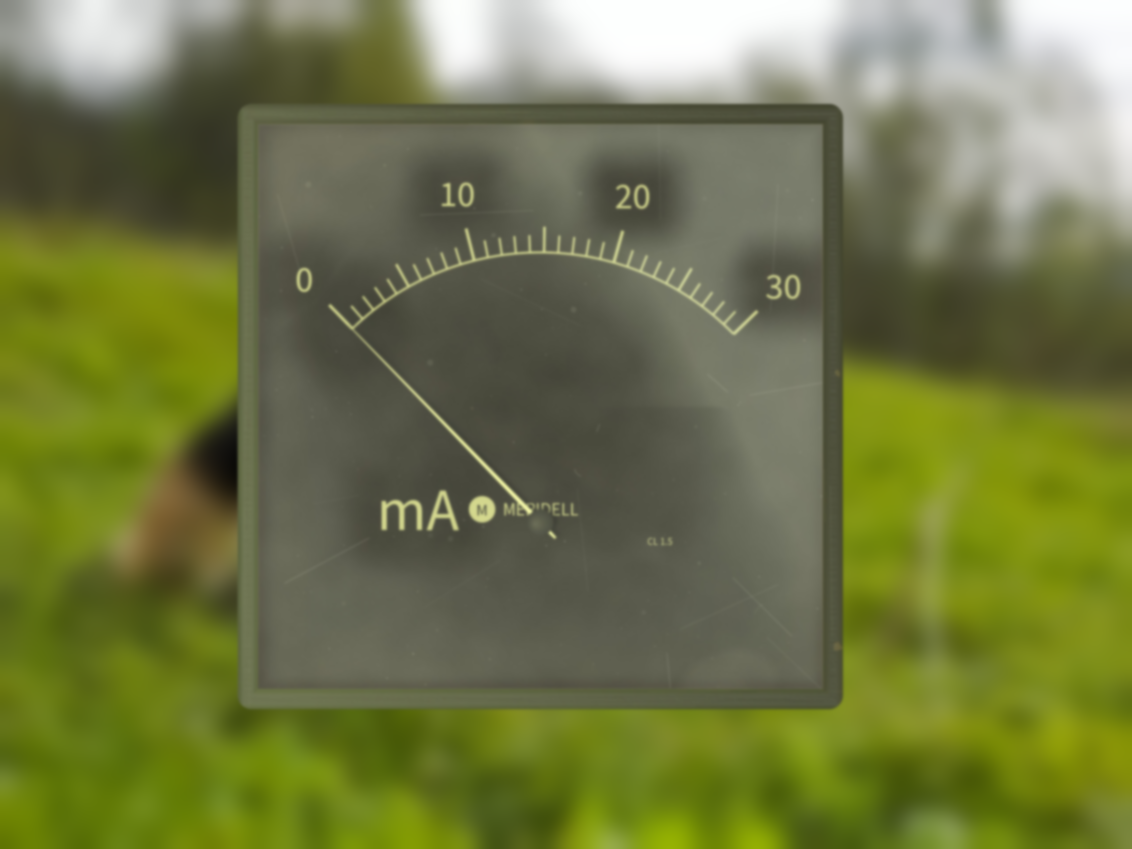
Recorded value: 0 mA
